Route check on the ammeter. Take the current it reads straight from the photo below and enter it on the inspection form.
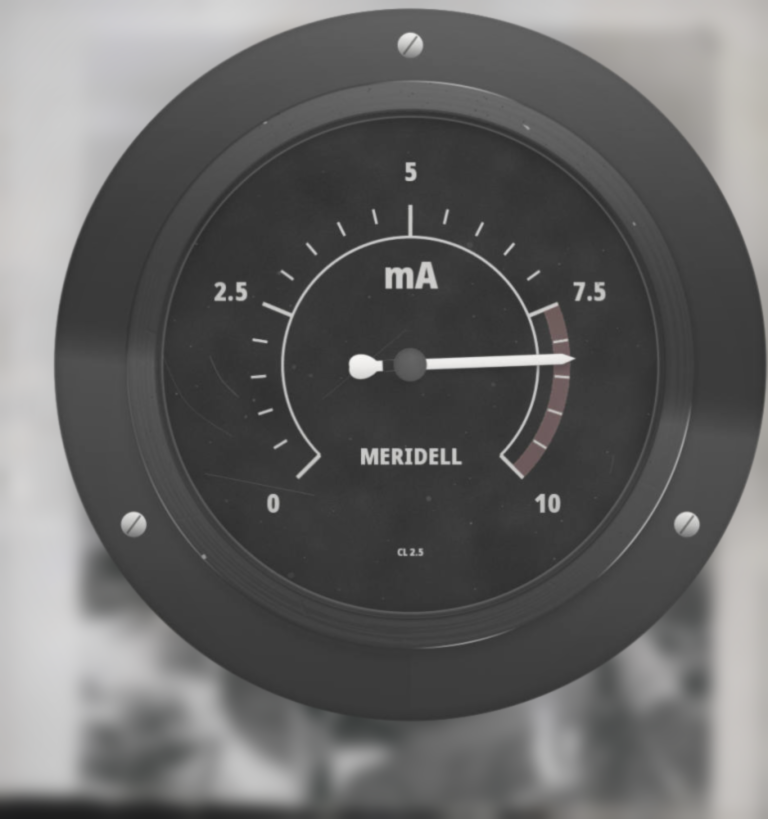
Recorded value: 8.25 mA
